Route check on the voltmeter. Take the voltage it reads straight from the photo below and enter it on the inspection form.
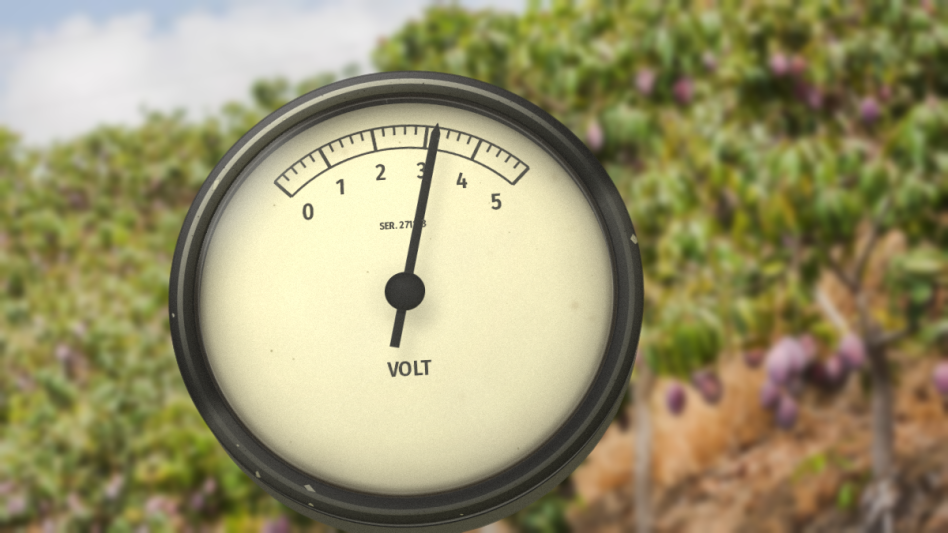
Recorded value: 3.2 V
